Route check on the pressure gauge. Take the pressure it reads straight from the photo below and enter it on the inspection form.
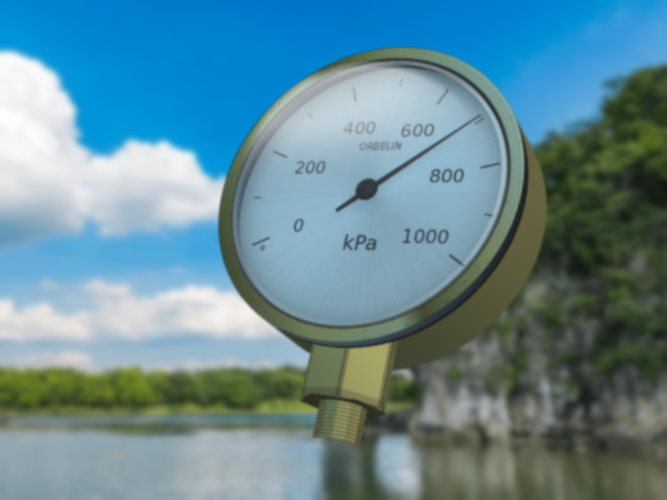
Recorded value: 700 kPa
